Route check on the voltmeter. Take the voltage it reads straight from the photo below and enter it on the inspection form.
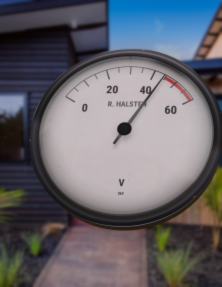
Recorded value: 45 V
